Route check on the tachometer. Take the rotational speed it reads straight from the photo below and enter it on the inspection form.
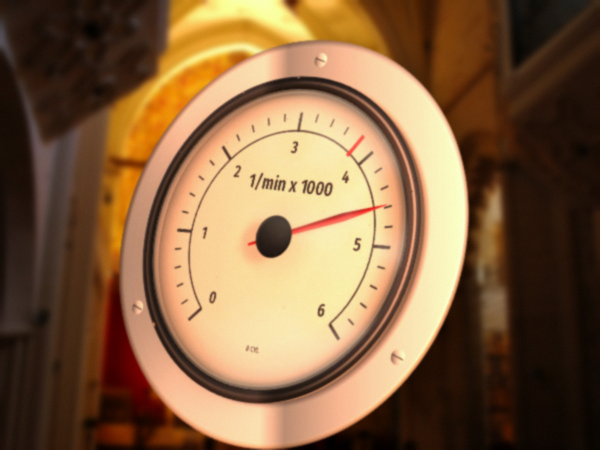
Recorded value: 4600 rpm
